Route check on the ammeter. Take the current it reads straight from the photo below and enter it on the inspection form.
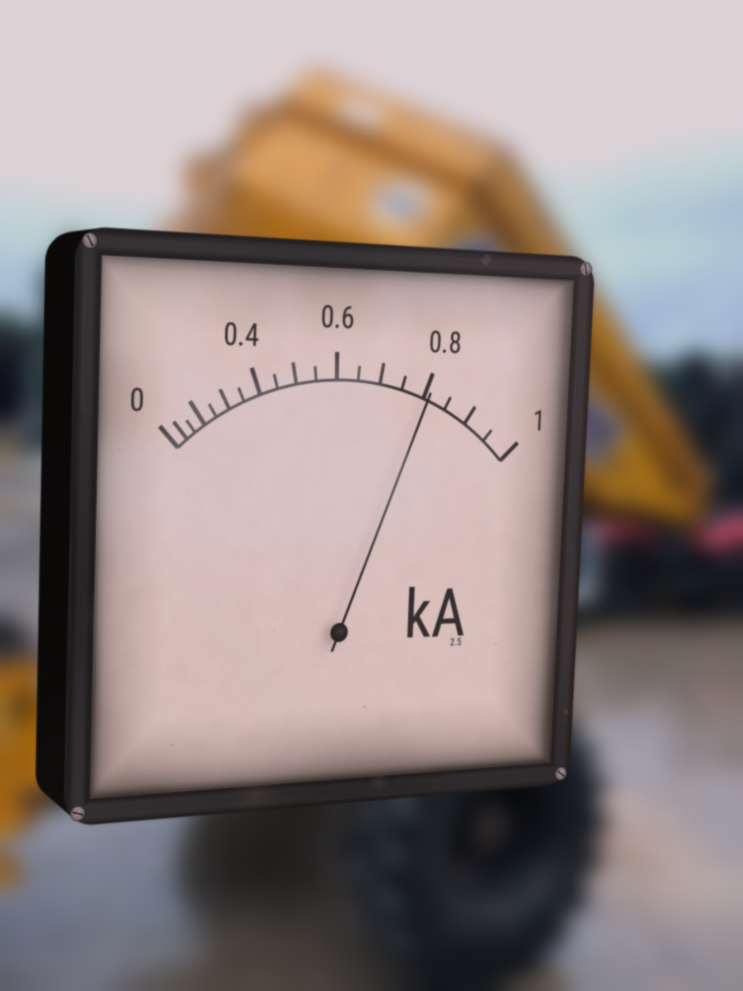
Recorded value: 0.8 kA
